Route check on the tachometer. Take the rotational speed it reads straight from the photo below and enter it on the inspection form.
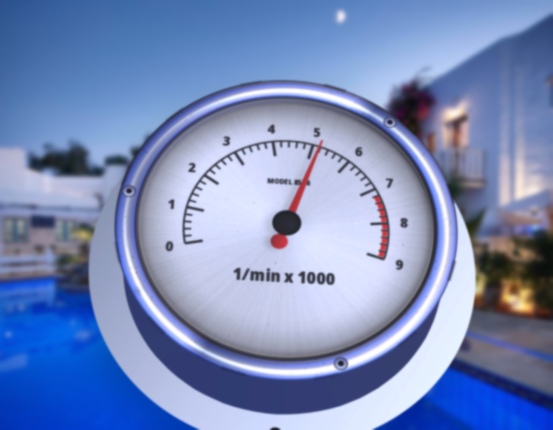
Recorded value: 5200 rpm
